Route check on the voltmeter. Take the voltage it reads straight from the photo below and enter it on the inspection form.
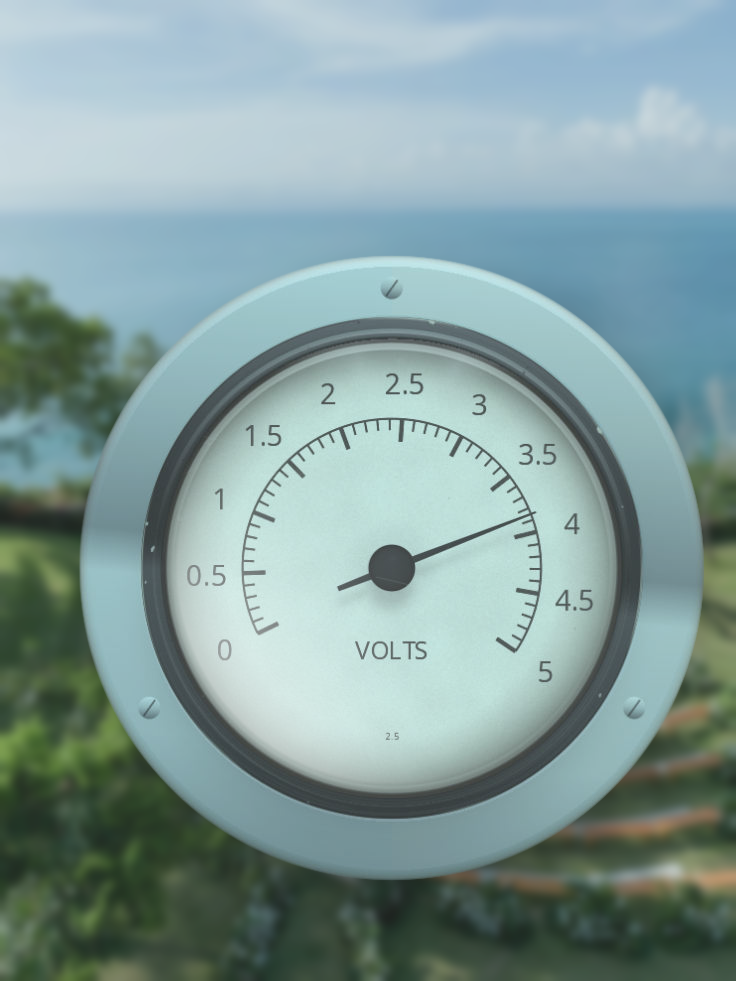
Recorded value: 3.85 V
